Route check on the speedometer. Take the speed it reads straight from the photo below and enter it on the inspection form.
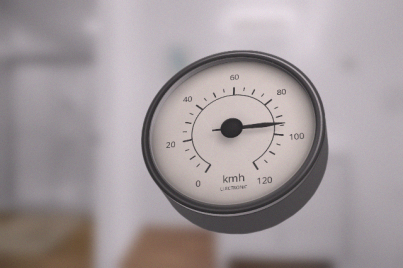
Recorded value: 95 km/h
